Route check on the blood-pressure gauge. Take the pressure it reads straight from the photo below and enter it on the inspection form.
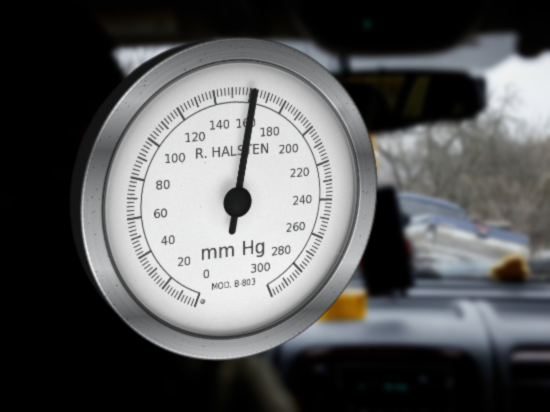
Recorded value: 160 mmHg
